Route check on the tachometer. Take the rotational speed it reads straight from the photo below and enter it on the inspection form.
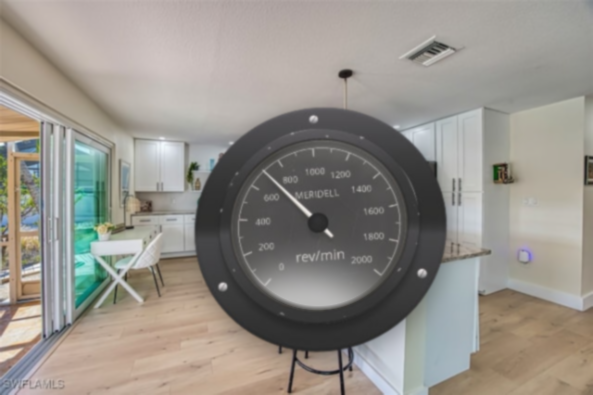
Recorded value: 700 rpm
